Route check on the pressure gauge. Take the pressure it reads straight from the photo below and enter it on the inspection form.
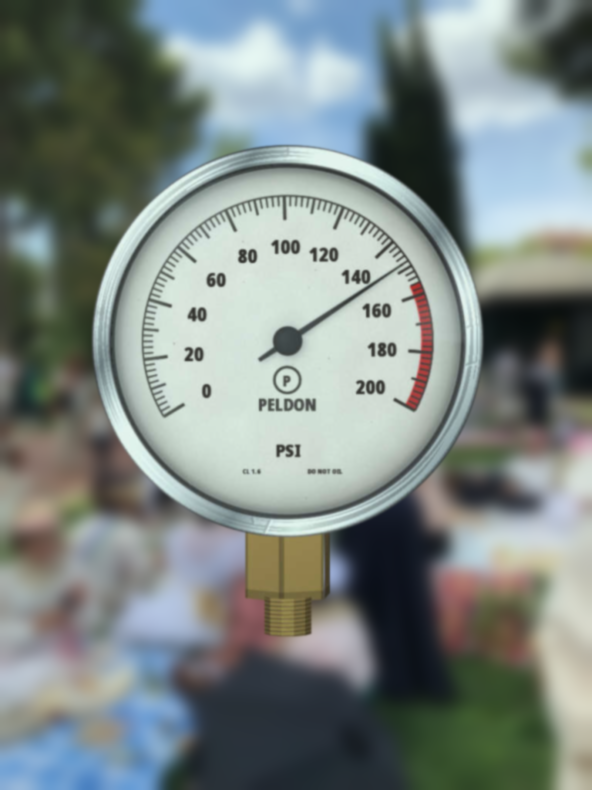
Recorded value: 148 psi
